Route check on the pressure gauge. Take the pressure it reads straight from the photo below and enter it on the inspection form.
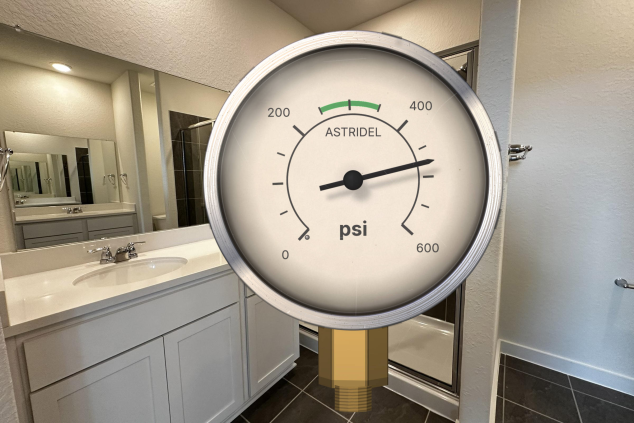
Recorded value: 475 psi
